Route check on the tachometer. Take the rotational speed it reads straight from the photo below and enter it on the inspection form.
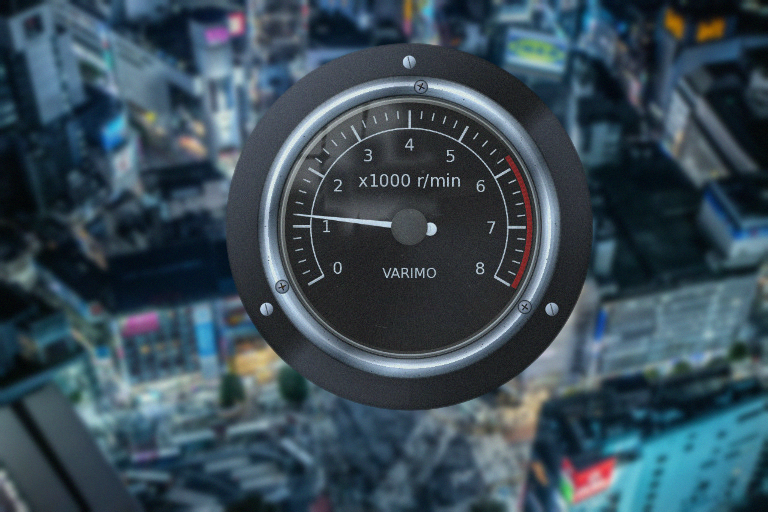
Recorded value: 1200 rpm
